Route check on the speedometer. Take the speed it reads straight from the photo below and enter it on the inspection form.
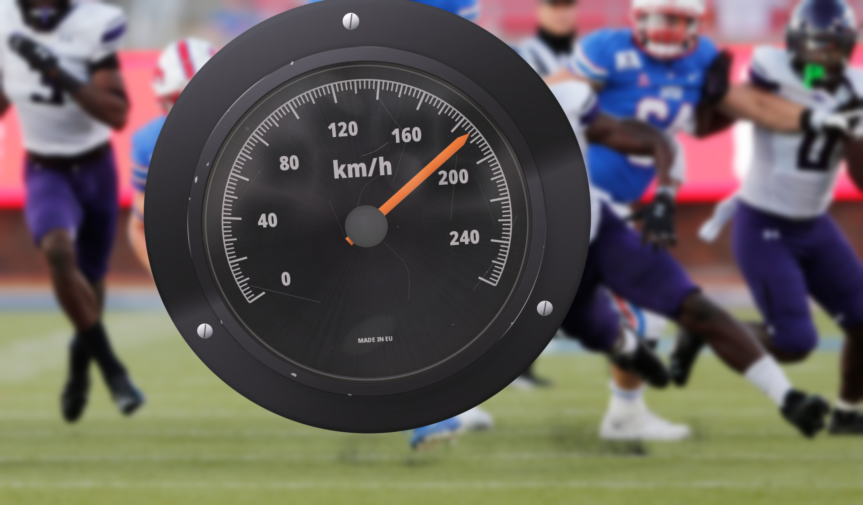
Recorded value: 186 km/h
